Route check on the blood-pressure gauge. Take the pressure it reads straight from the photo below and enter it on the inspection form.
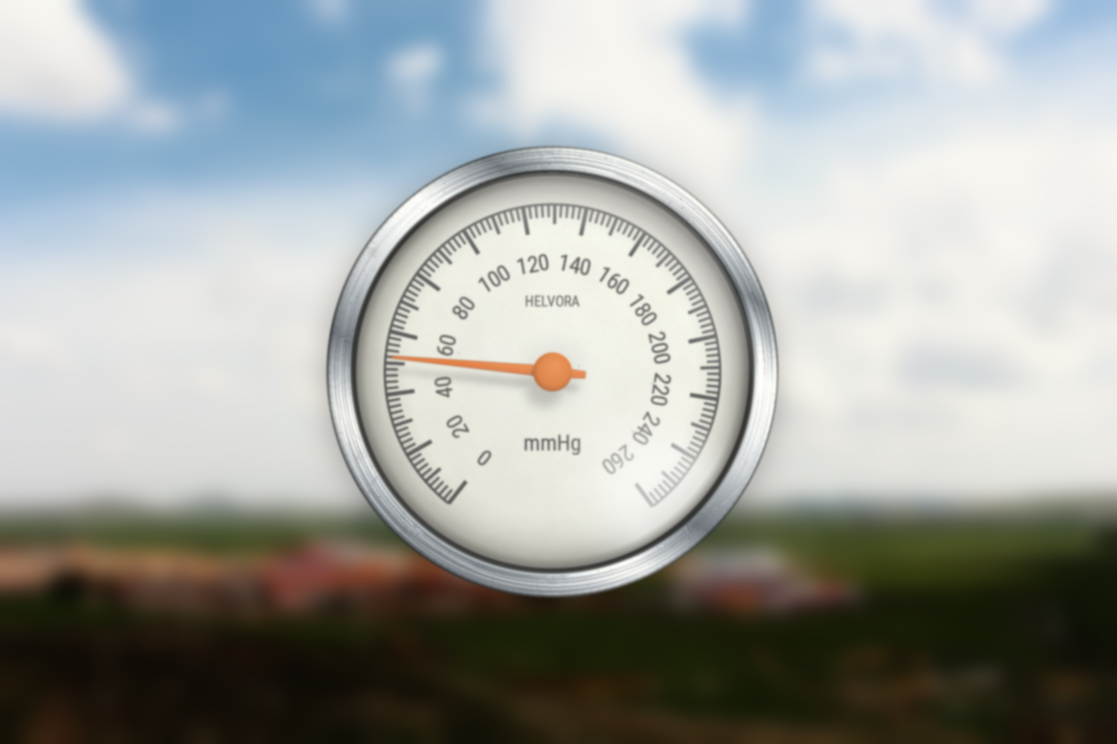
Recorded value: 52 mmHg
